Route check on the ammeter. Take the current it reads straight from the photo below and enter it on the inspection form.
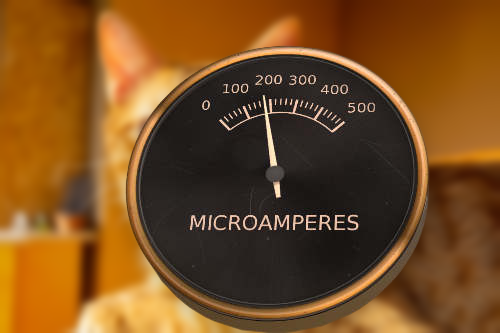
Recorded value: 180 µA
